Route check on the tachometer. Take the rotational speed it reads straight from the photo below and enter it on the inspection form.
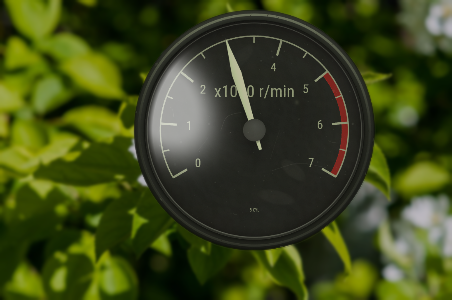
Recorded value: 3000 rpm
